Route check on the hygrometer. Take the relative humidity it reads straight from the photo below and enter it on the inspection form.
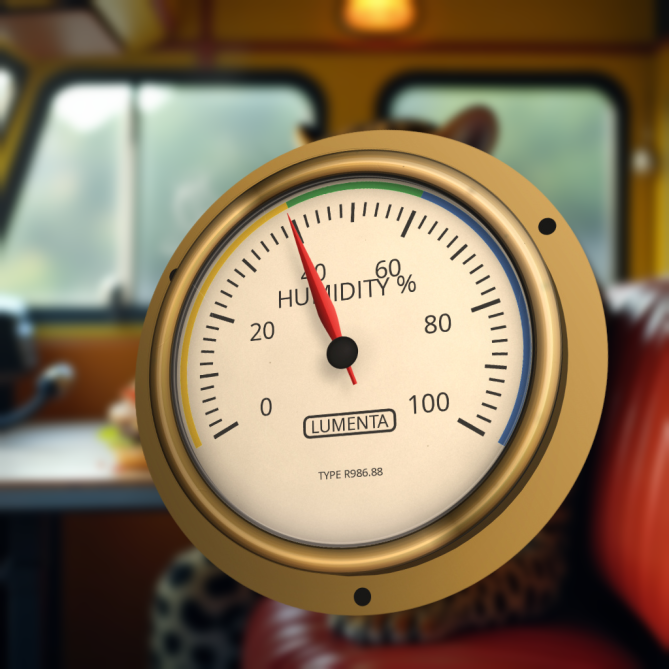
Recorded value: 40 %
